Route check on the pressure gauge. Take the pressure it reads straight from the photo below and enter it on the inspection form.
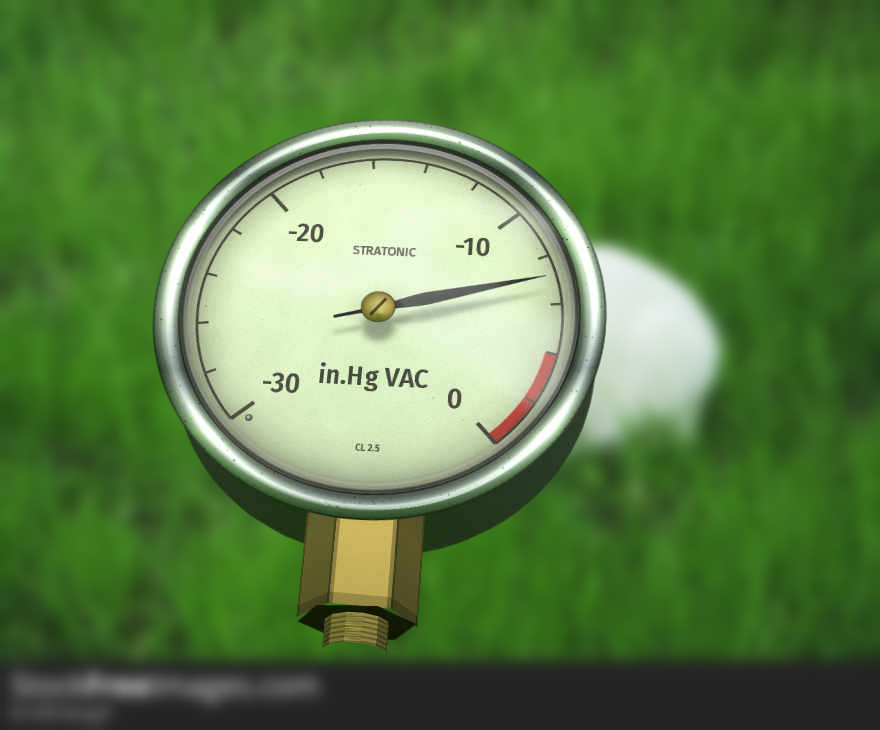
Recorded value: -7 inHg
